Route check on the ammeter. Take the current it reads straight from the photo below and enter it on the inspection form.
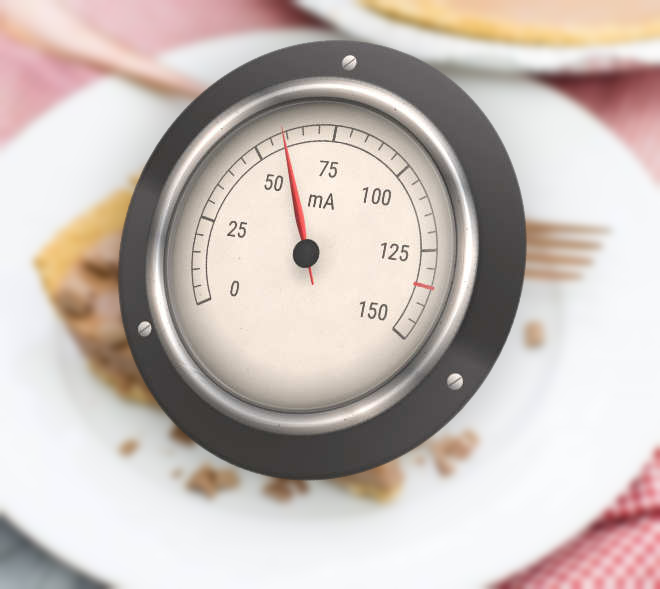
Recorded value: 60 mA
